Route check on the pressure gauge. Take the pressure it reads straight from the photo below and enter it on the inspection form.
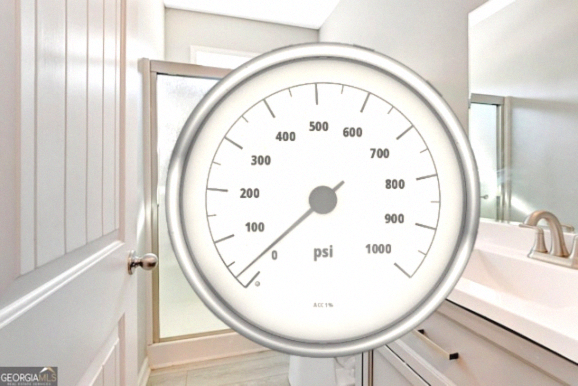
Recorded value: 25 psi
